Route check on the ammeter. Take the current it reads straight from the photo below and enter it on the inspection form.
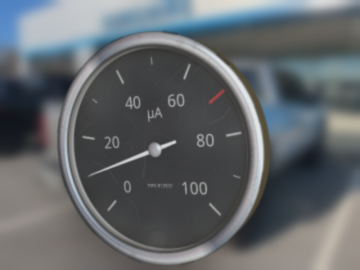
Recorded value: 10 µA
